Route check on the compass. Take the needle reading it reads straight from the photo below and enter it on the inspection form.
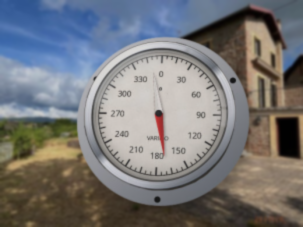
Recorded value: 170 °
